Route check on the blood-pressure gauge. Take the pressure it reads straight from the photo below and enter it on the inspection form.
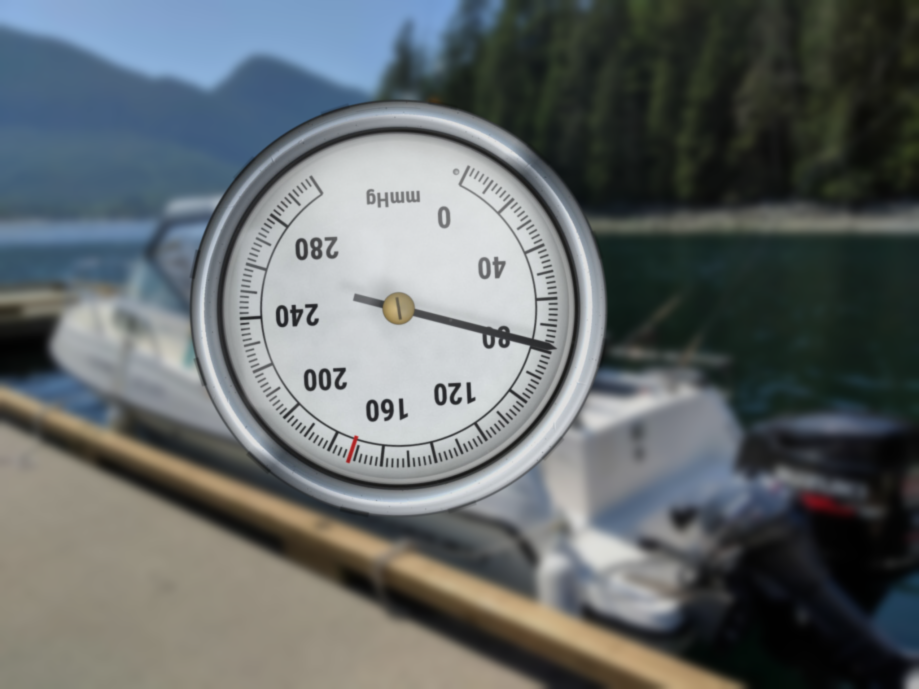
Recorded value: 78 mmHg
